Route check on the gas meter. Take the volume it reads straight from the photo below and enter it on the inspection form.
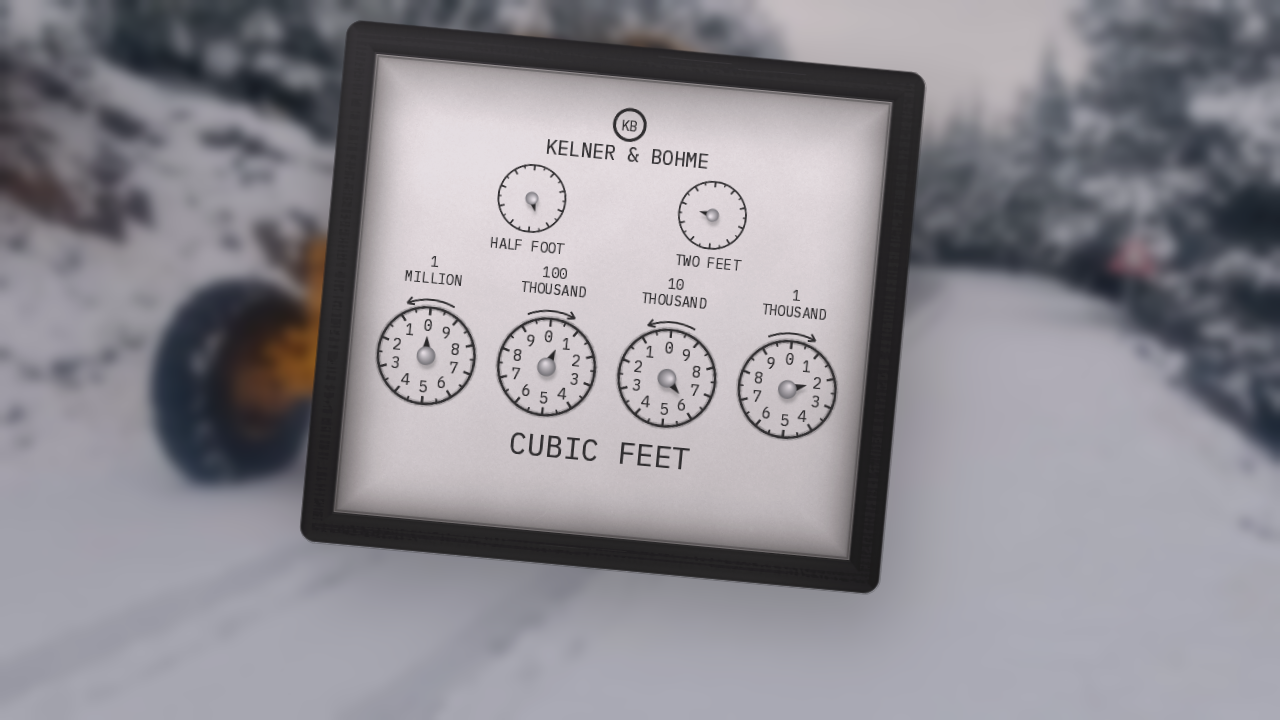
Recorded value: 6200 ft³
